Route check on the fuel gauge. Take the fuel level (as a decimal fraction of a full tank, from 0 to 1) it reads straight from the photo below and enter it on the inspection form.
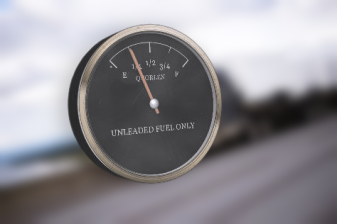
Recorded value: 0.25
